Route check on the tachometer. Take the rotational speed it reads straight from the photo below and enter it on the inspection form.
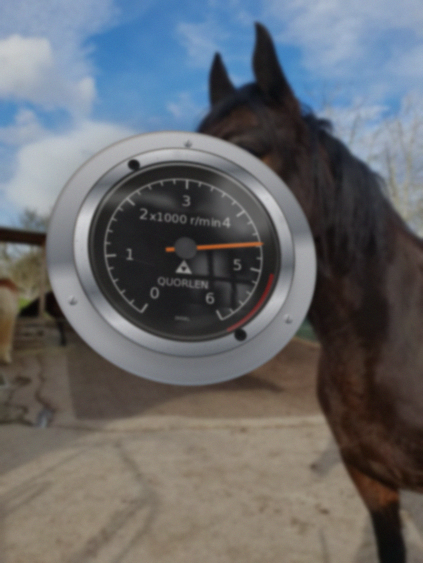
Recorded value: 4600 rpm
